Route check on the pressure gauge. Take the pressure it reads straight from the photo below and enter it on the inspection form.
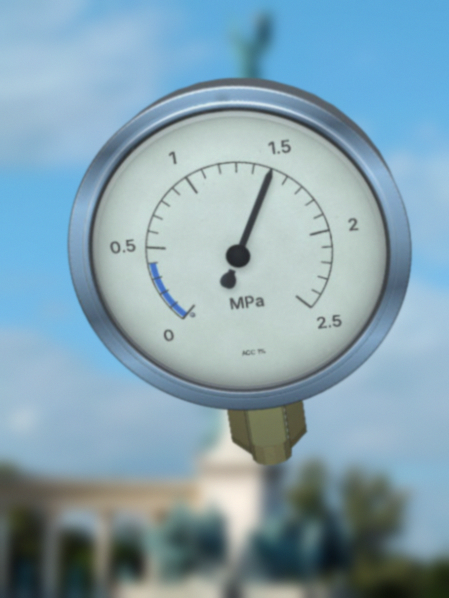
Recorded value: 1.5 MPa
